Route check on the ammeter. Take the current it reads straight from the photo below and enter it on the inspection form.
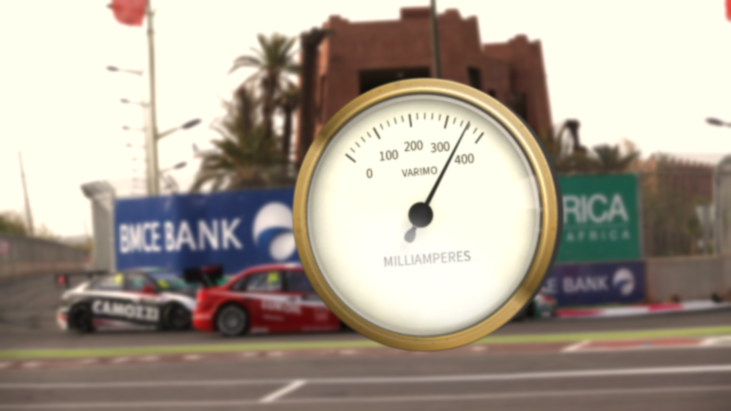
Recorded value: 360 mA
